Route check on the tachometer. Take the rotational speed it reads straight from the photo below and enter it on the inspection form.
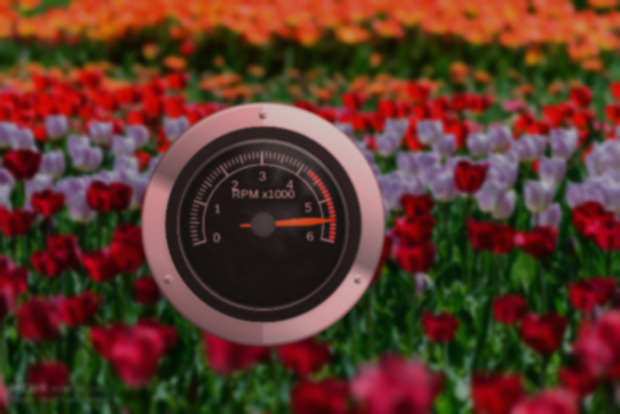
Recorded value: 5500 rpm
